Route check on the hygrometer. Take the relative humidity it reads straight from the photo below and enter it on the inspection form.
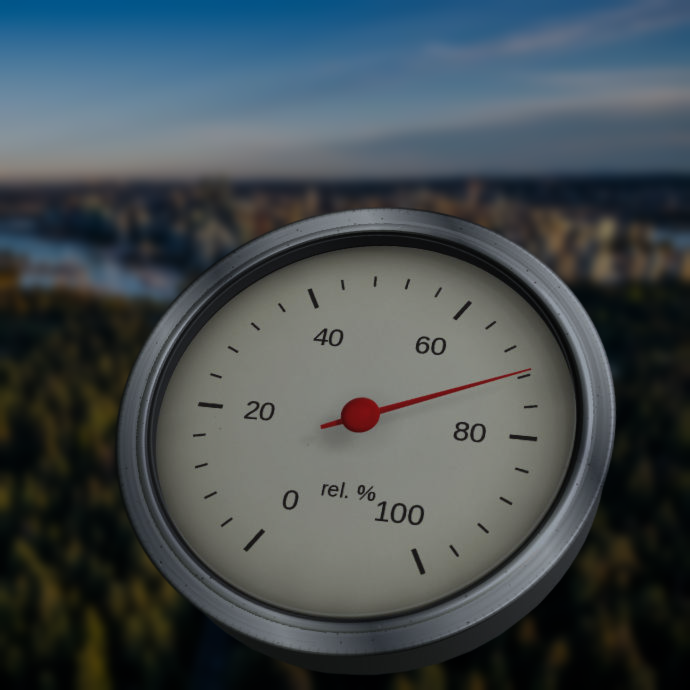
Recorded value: 72 %
